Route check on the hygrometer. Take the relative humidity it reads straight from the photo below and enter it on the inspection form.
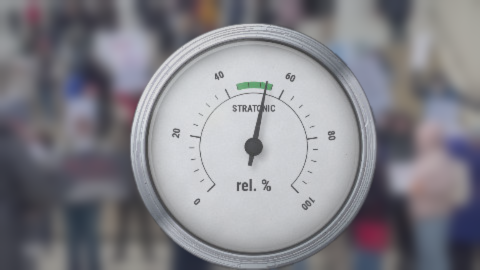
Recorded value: 54 %
